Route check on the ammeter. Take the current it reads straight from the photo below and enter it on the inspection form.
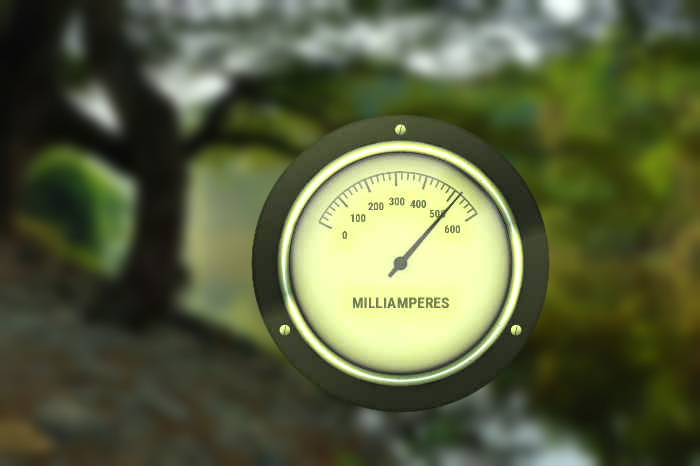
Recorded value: 520 mA
